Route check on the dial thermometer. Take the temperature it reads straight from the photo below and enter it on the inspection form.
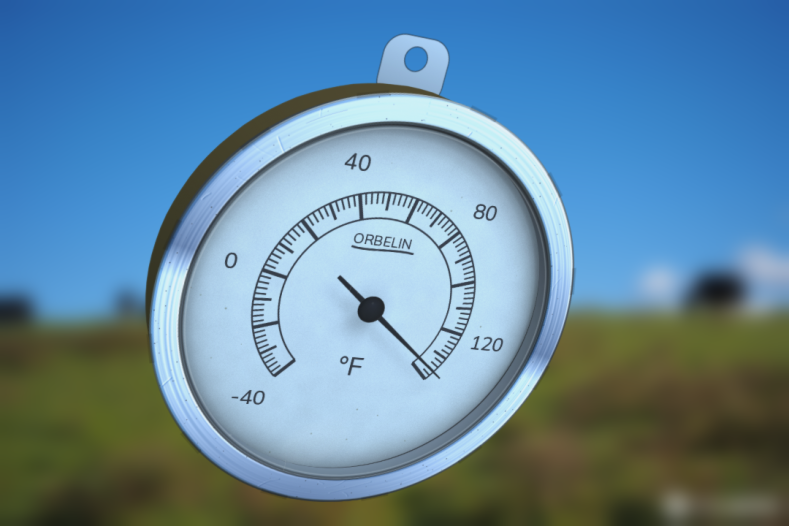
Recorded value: 136 °F
